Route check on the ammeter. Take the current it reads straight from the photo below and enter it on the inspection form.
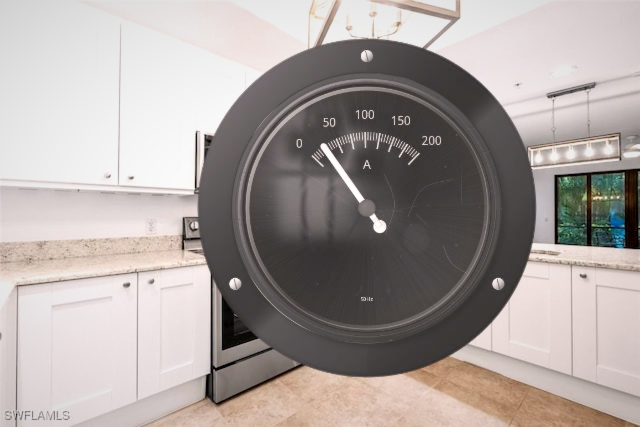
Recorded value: 25 A
